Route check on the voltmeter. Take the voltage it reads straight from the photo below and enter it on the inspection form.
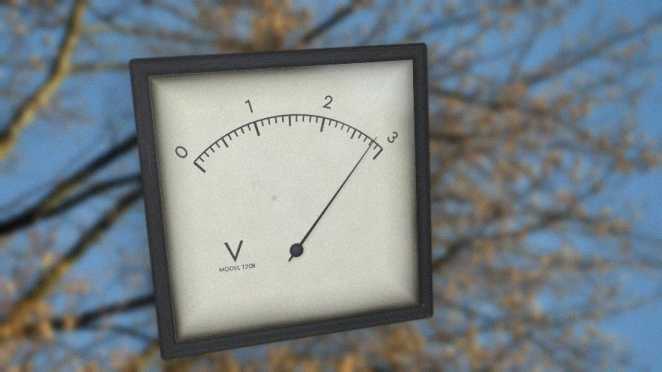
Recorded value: 2.8 V
